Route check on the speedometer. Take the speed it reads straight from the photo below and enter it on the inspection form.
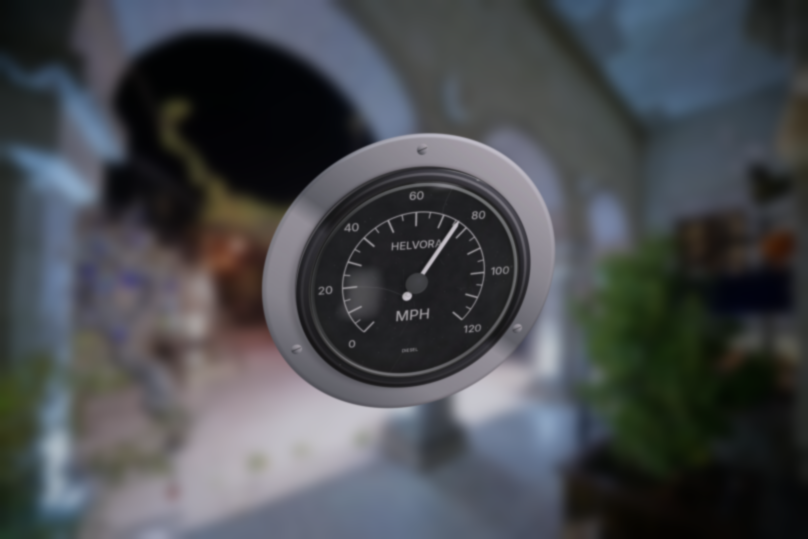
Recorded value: 75 mph
